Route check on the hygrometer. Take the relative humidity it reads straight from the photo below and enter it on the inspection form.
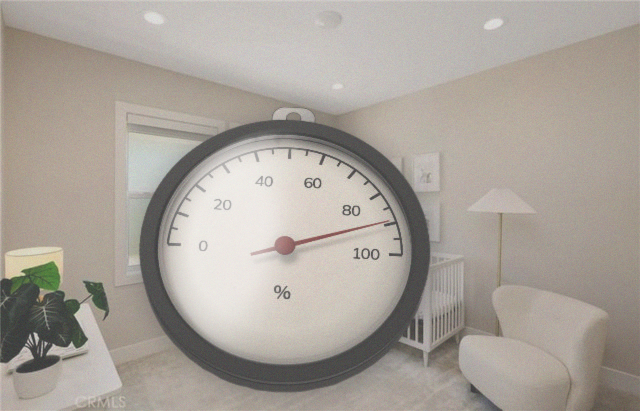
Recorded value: 90 %
